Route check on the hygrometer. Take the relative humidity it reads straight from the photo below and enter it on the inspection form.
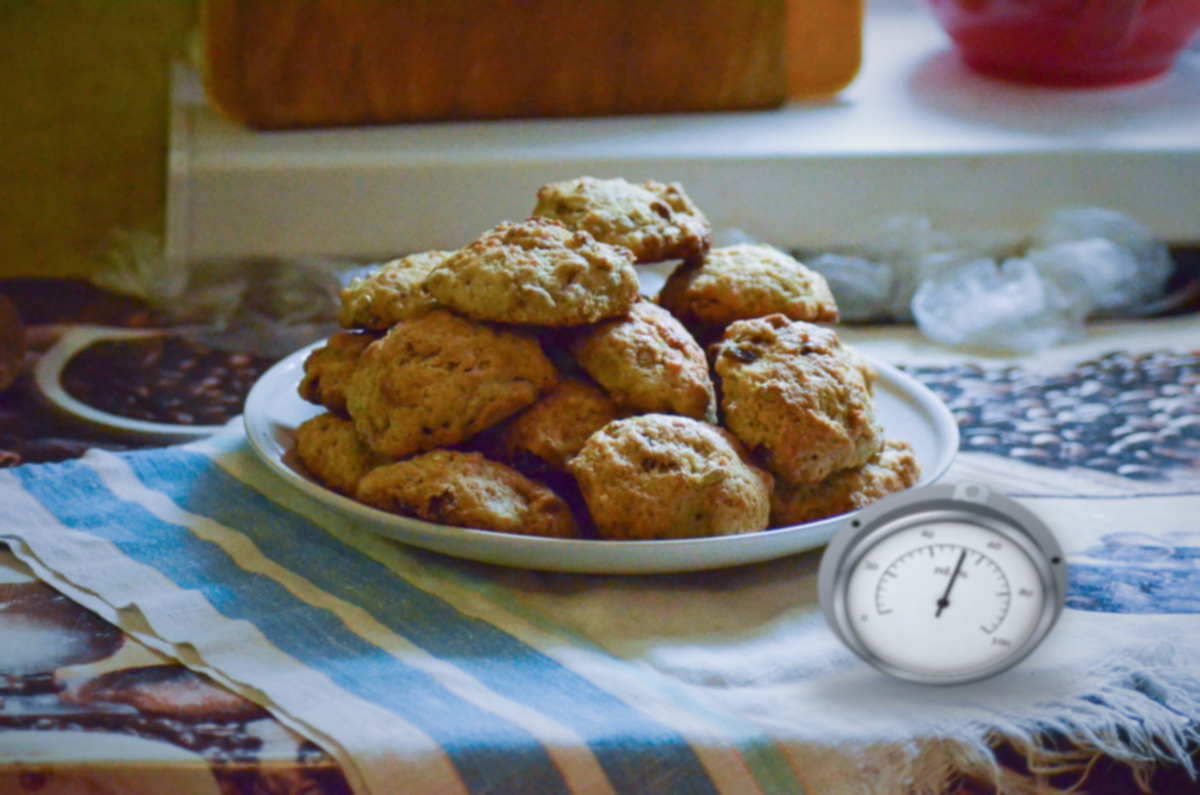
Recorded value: 52 %
